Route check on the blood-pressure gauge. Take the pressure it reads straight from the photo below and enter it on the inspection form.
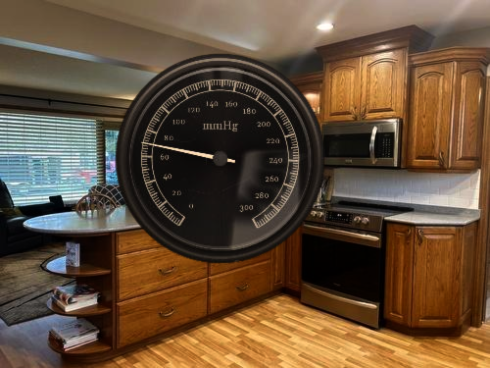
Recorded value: 70 mmHg
